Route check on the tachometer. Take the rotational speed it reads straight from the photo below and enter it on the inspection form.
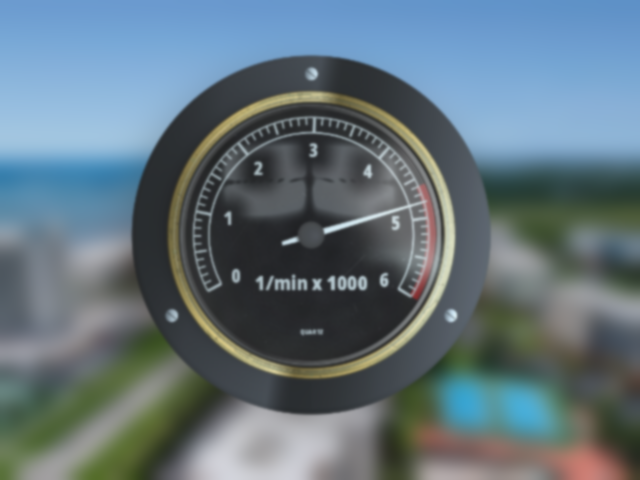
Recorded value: 4800 rpm
